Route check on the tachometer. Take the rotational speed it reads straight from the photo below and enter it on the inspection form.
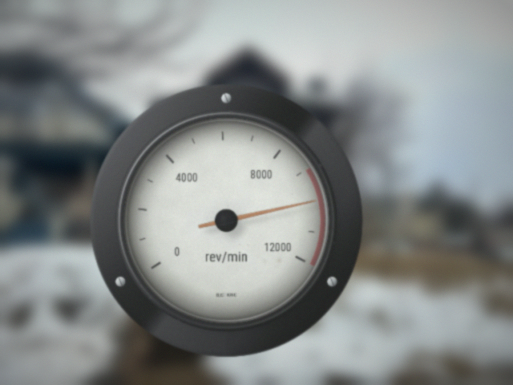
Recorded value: 10000 rpm
